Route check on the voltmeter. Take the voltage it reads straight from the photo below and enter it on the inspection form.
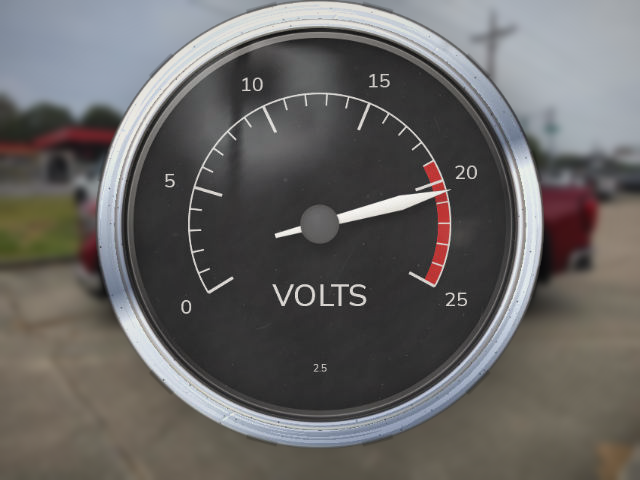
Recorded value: 20.5 V
